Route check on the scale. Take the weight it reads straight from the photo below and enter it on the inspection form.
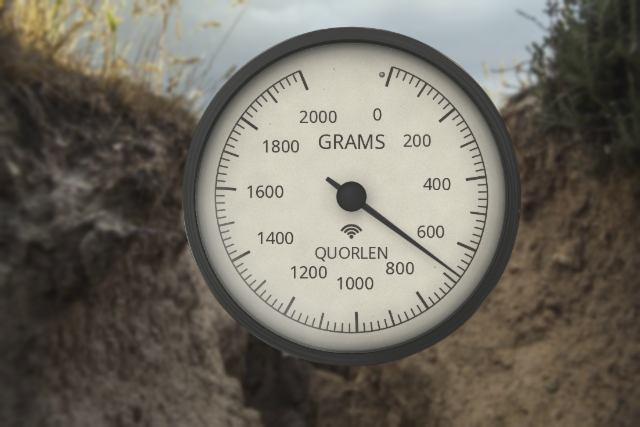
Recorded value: 680 g
